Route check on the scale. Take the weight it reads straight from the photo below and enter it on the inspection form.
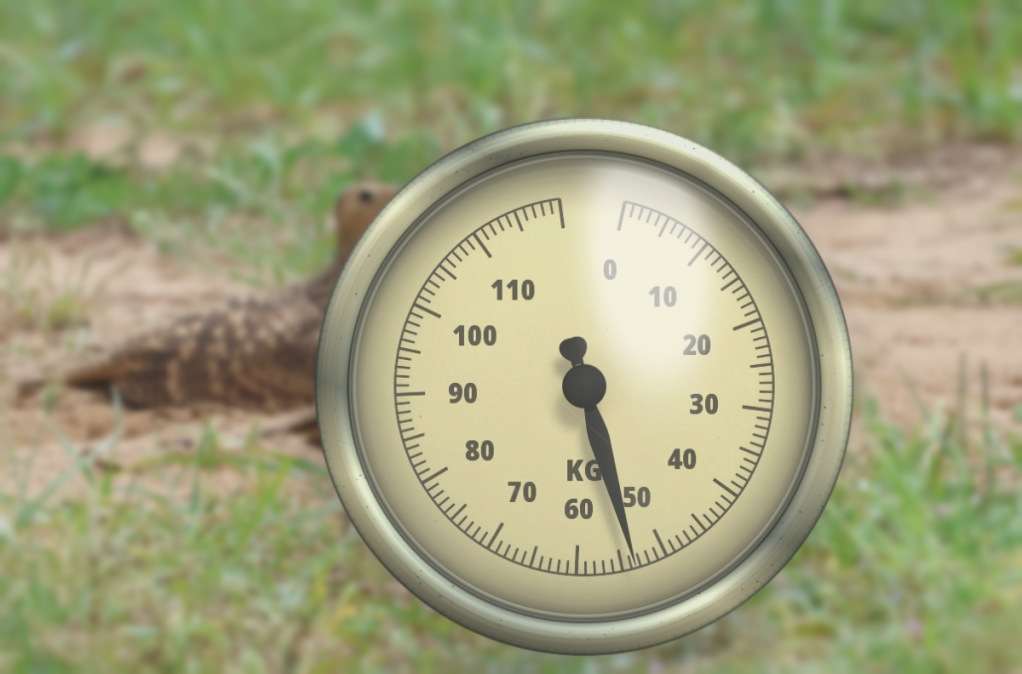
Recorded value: 53.5 kg
